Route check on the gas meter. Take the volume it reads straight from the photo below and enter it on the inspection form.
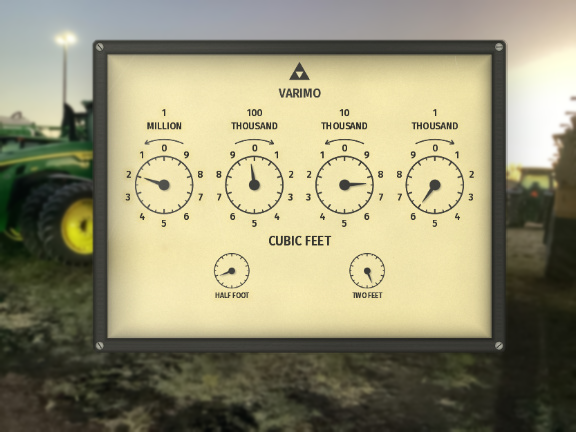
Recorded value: 197600 ft³
